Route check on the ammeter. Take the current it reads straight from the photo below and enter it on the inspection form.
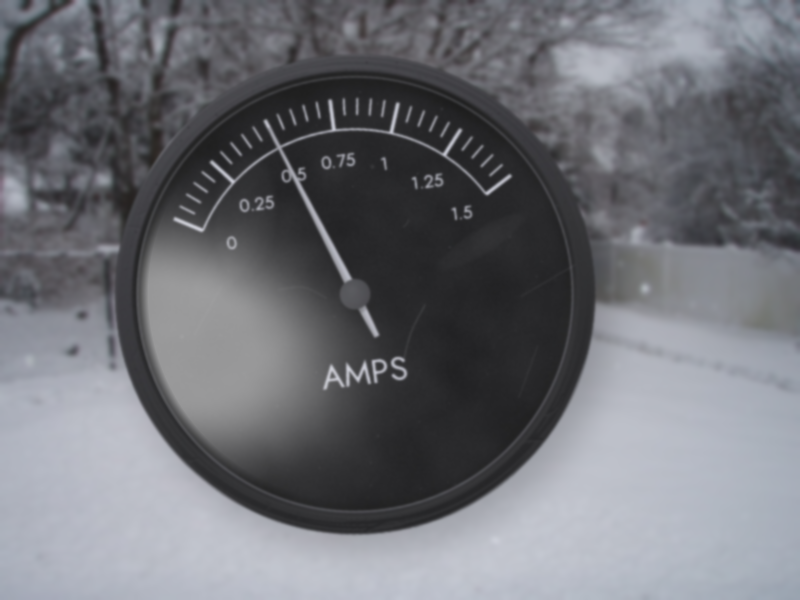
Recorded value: 0.5 A
